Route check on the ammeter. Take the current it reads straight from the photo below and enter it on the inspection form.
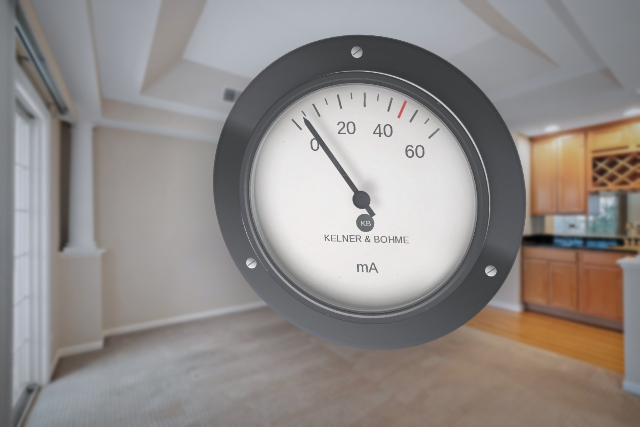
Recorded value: 5 mA
